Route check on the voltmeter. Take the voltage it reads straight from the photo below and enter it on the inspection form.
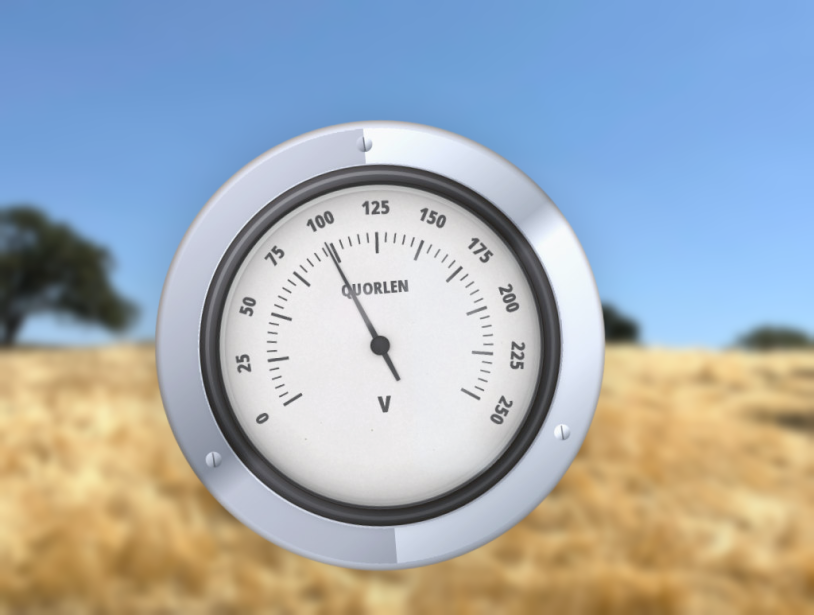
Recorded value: 97.5 V
